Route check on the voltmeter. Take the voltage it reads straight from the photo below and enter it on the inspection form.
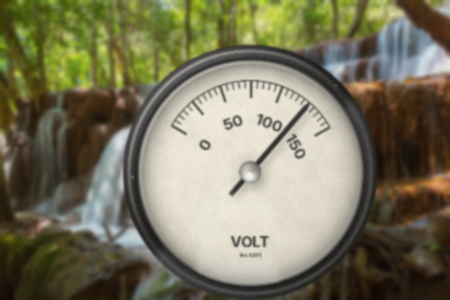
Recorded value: 125 V
